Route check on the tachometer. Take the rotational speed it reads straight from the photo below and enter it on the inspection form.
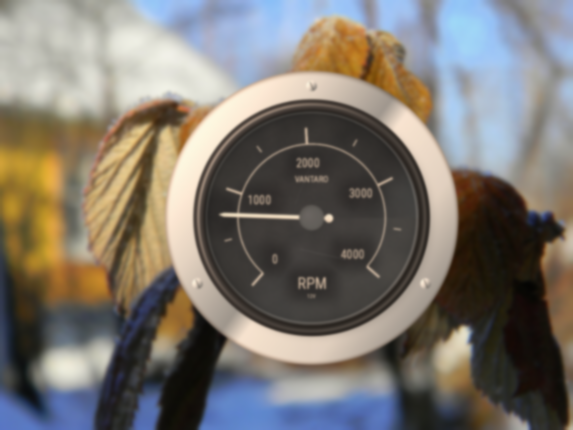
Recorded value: 750 rpm
